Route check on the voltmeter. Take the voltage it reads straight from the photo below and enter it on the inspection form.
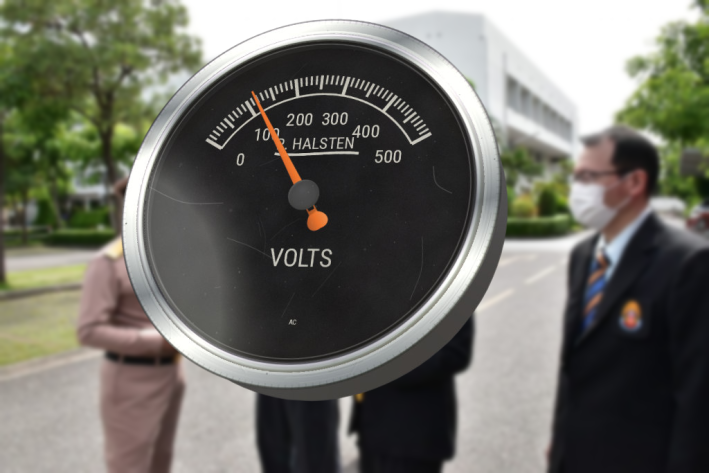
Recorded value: 120 V
